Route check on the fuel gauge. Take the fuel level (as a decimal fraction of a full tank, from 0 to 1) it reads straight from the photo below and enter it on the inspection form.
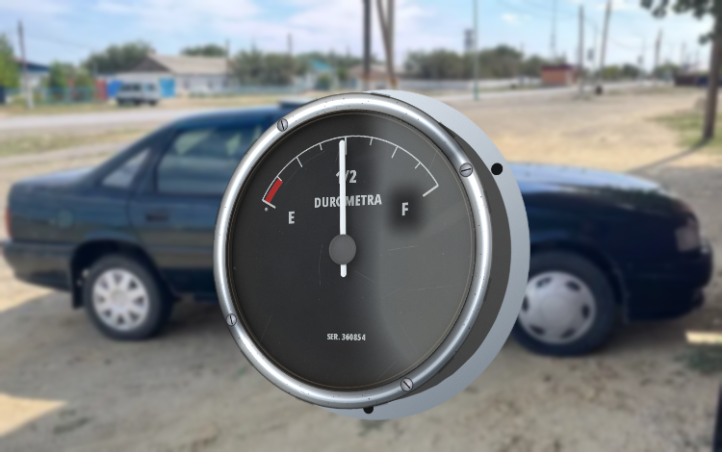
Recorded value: 0.5
